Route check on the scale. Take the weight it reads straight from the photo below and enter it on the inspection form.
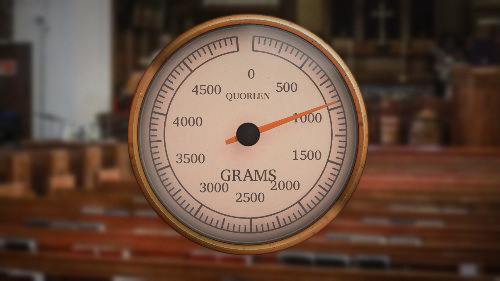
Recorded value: 950 g
